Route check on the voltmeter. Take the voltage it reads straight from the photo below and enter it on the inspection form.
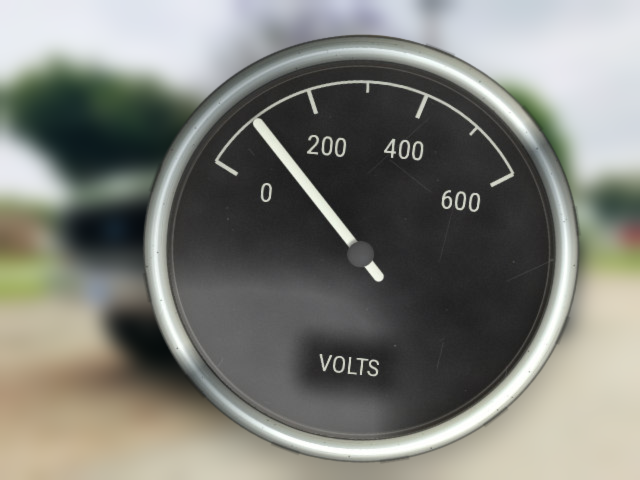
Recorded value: 100 V
